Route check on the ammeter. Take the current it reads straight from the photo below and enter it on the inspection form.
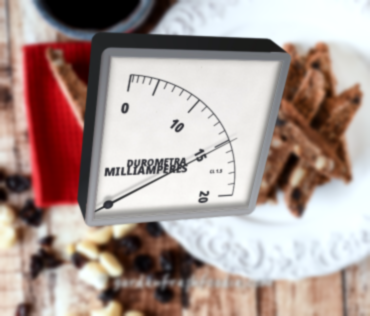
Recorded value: 15 mA
